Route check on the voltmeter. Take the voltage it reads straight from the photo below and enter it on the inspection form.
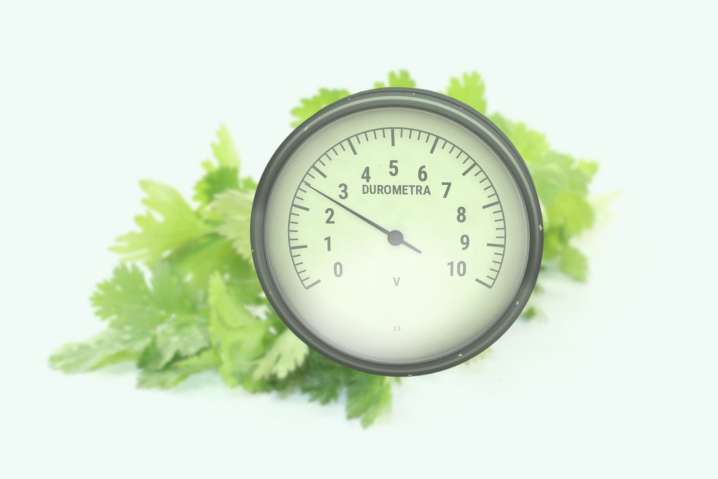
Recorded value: 2.6 V
